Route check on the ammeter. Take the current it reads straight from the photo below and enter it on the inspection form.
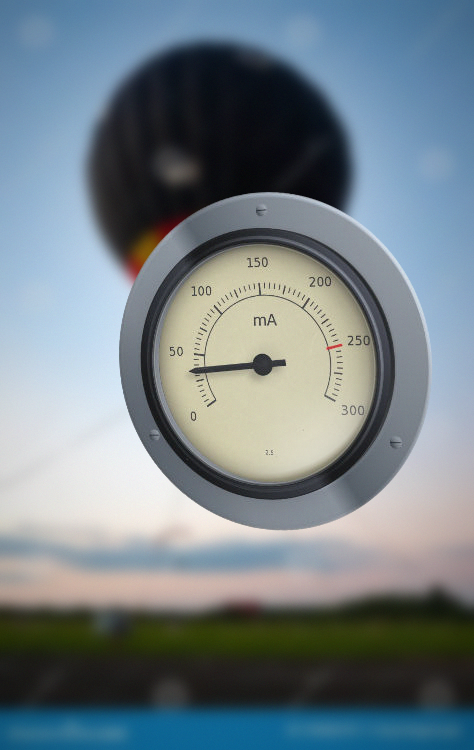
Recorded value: 35 mA
